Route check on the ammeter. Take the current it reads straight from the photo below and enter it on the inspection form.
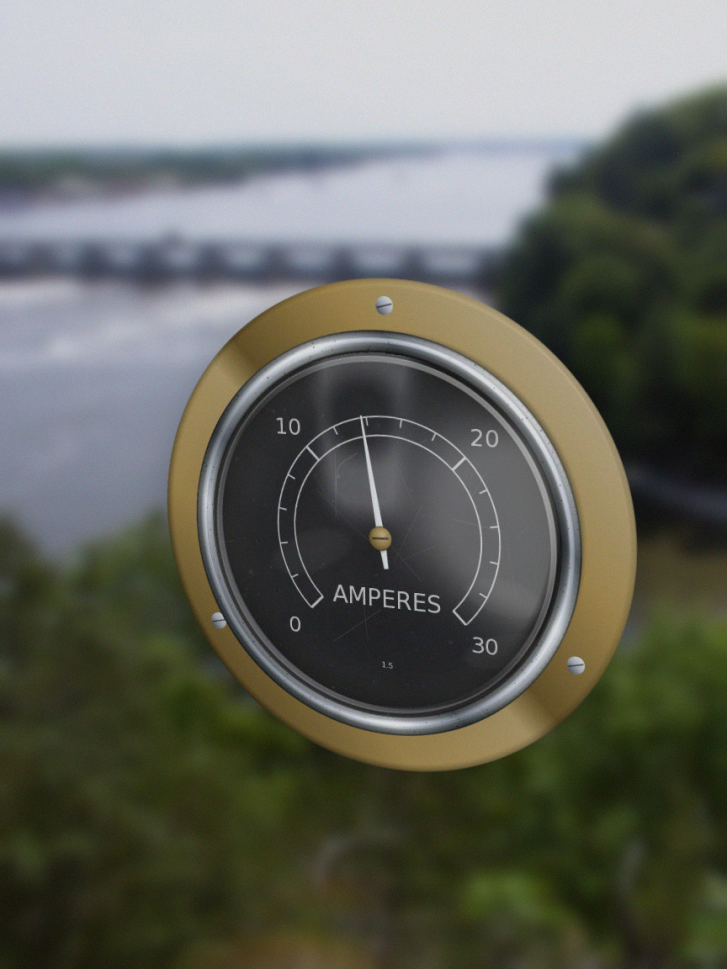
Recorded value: 14 A
